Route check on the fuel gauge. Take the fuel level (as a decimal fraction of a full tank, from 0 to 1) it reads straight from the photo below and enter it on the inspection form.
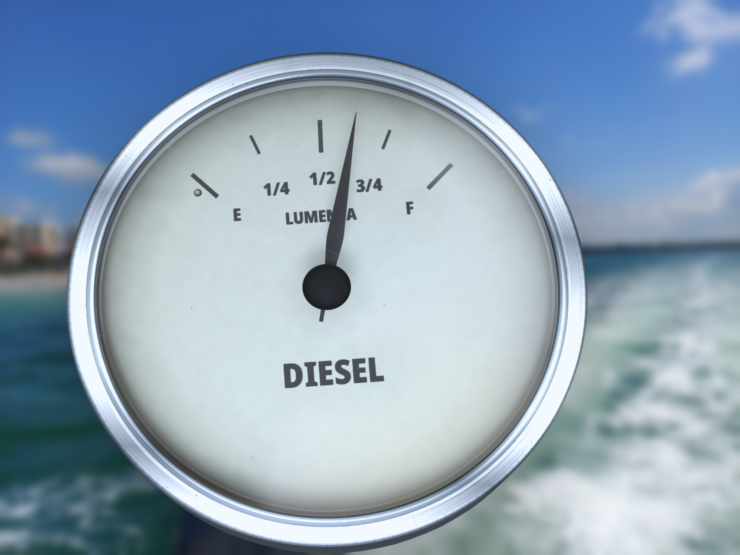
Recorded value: 0.625
